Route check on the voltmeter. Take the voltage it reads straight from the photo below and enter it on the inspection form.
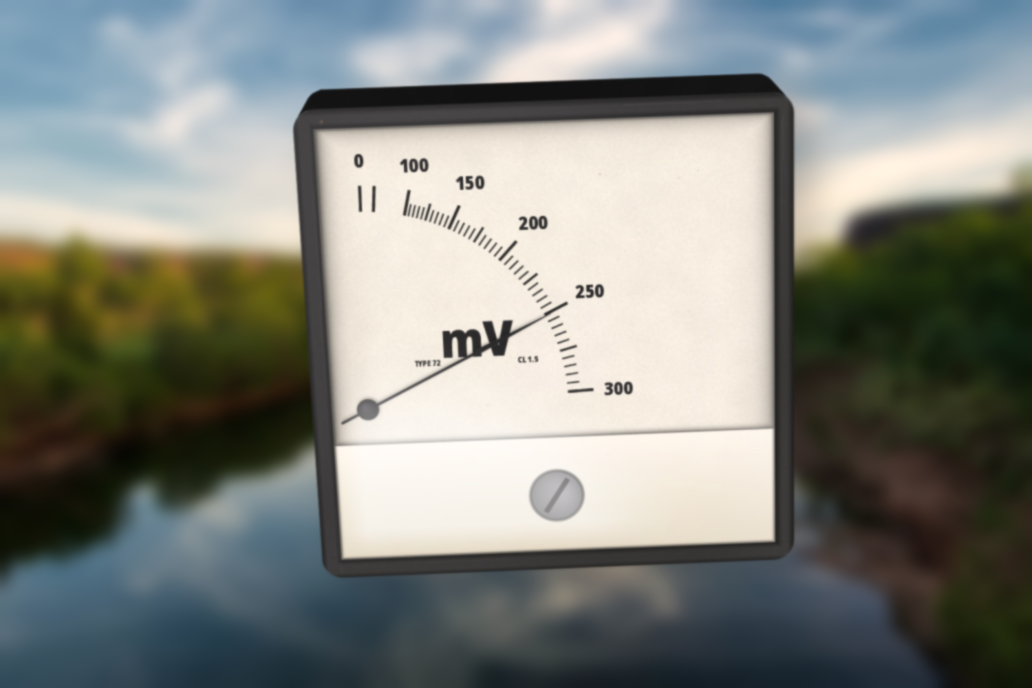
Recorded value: 250 mV
